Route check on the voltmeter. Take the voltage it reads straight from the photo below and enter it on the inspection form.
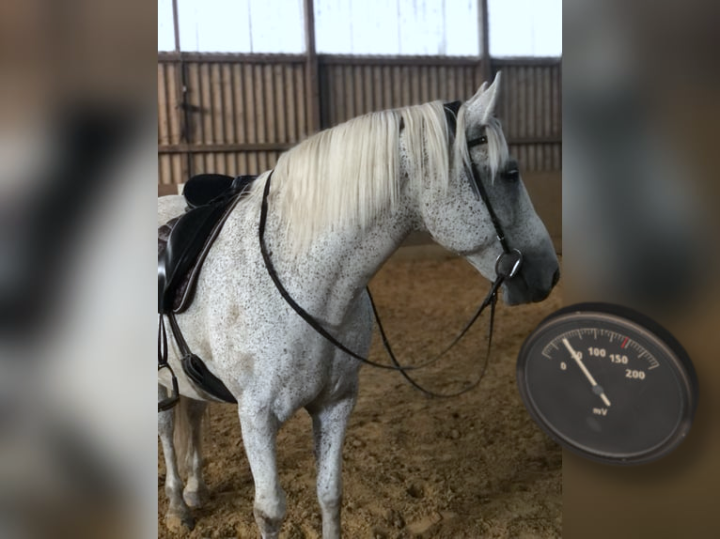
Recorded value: 50 mV
